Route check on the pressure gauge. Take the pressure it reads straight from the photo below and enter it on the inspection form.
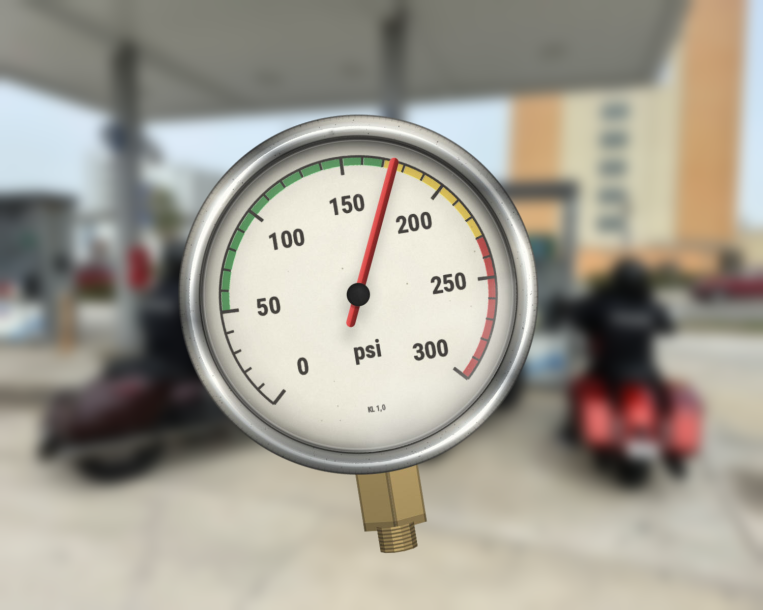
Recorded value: 175 psi
